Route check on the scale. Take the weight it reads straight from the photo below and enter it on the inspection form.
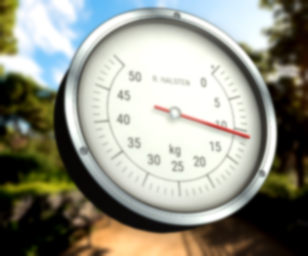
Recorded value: 11 kg
